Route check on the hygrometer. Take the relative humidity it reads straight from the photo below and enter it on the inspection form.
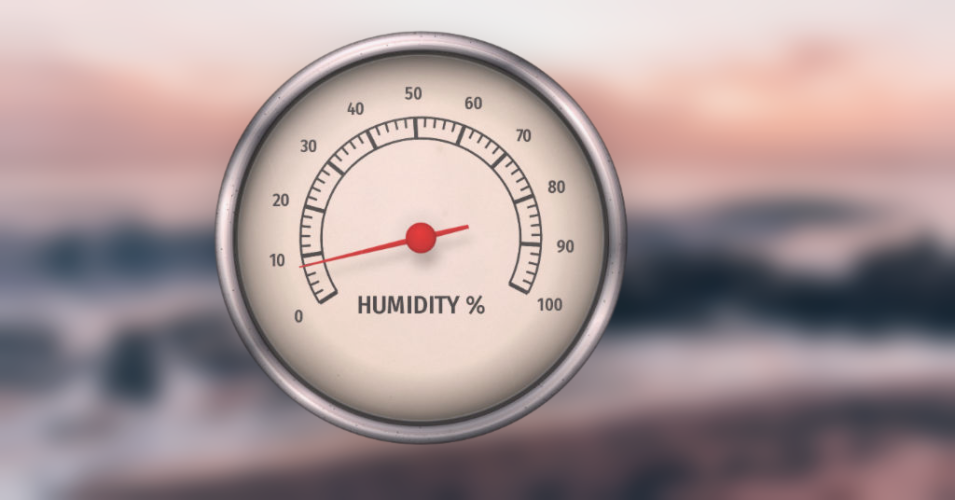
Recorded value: 8 %
